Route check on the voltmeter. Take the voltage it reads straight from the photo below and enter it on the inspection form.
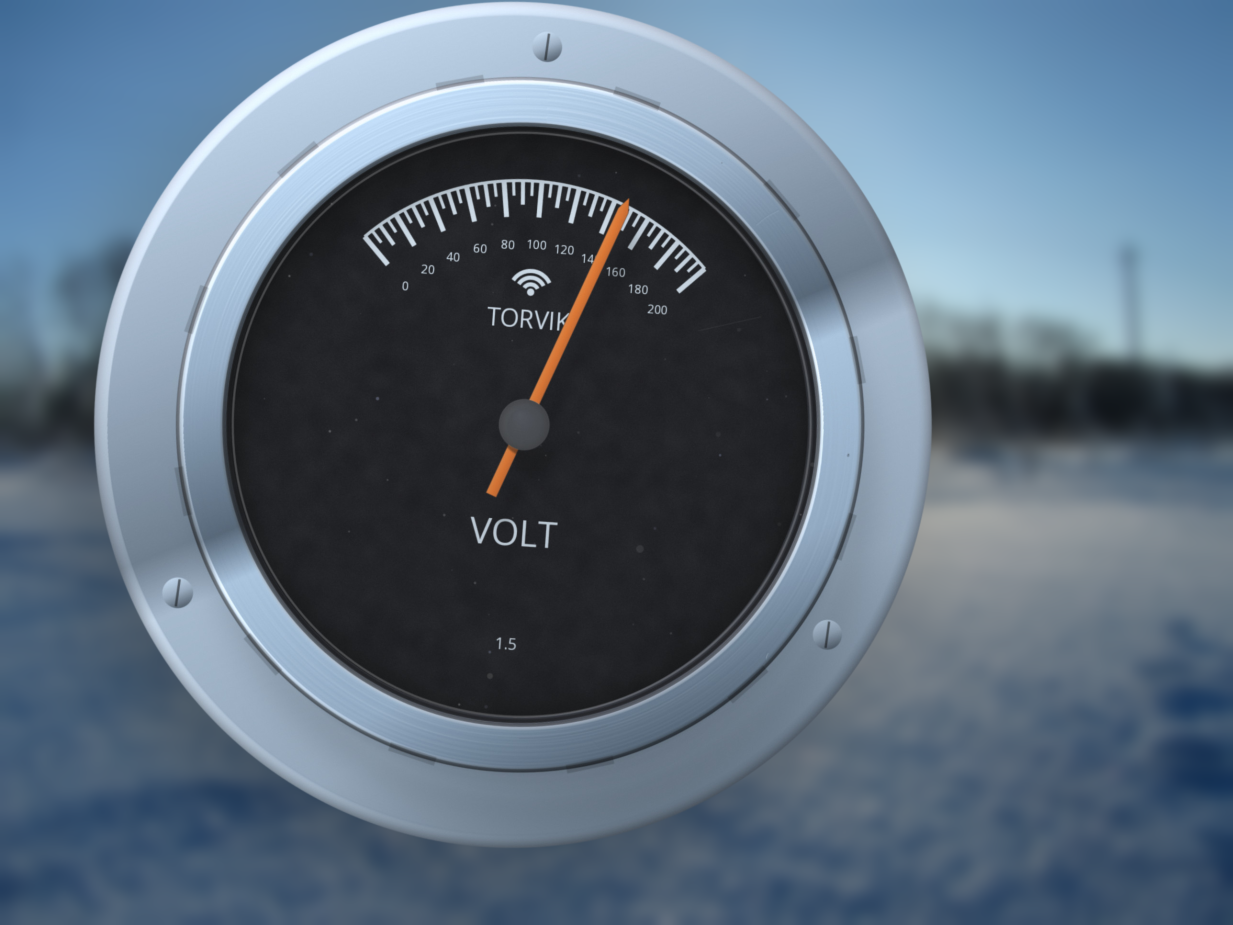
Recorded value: 145 V
